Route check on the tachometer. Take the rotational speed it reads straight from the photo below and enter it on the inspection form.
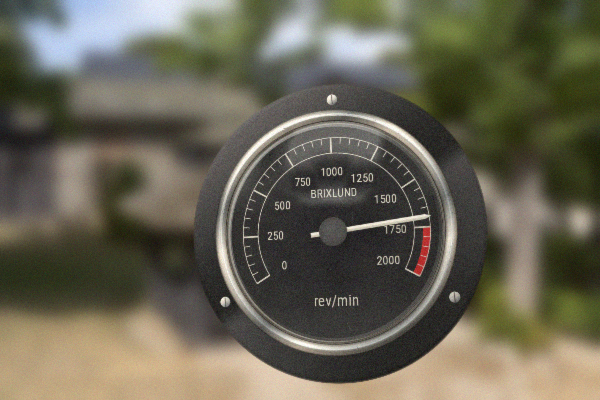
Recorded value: 1700 rpm
